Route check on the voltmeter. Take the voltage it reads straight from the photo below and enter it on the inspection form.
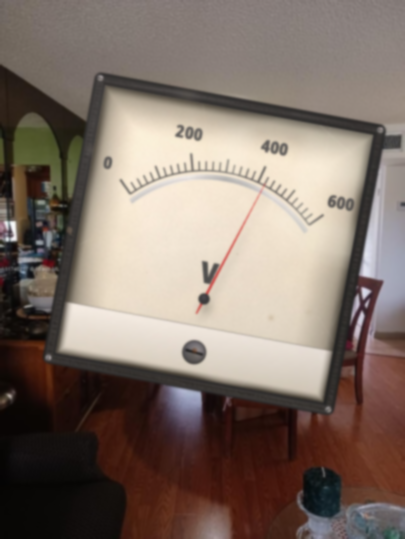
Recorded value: 420 V
